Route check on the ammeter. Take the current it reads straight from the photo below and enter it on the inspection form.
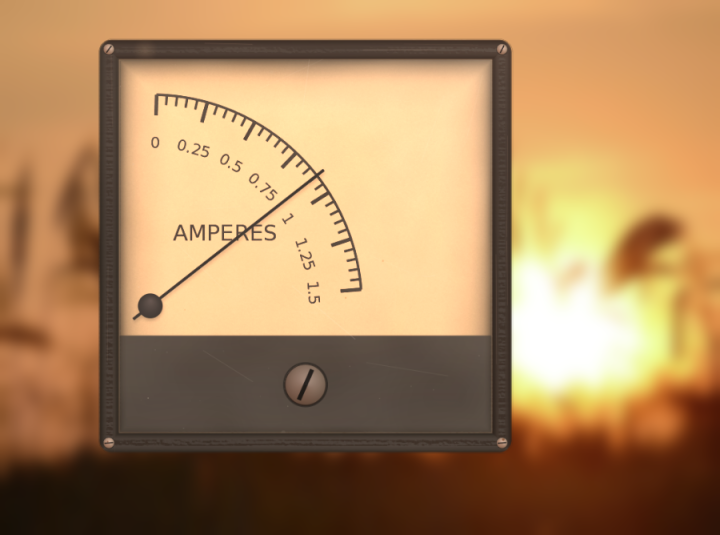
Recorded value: 0.9 A
